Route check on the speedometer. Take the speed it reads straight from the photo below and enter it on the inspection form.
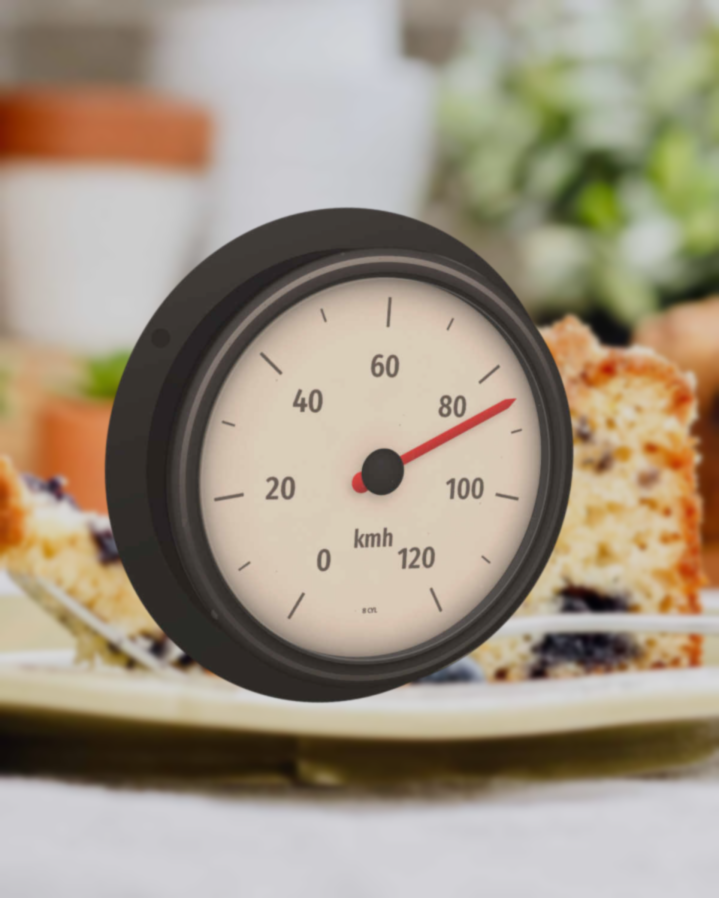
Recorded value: 85 km/h
